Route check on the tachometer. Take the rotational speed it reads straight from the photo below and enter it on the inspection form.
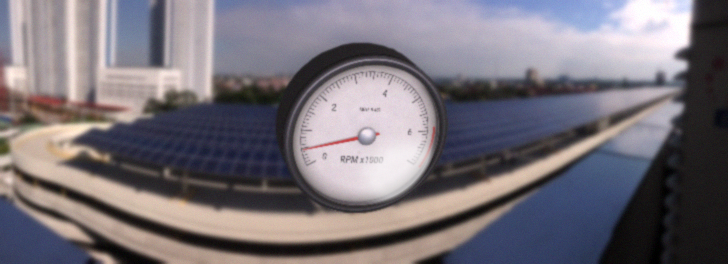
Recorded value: 500 rpm
